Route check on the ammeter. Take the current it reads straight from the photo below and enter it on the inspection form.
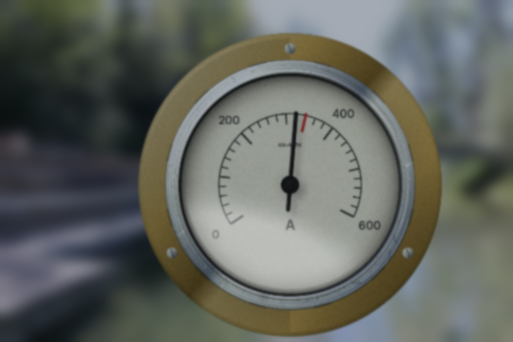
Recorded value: 320 A
